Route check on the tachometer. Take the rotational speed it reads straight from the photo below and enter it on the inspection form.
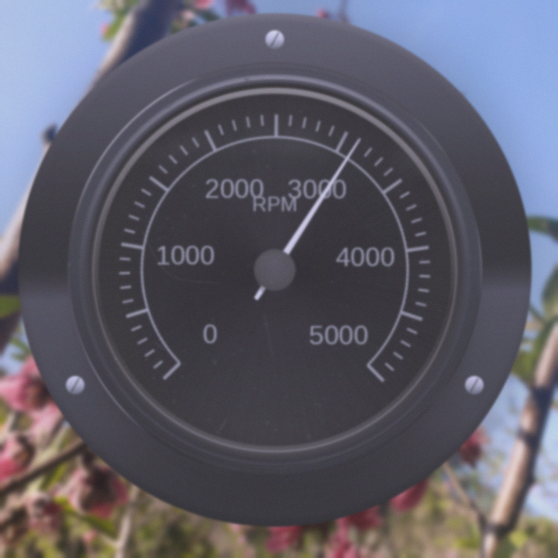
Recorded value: 3100 rpm
